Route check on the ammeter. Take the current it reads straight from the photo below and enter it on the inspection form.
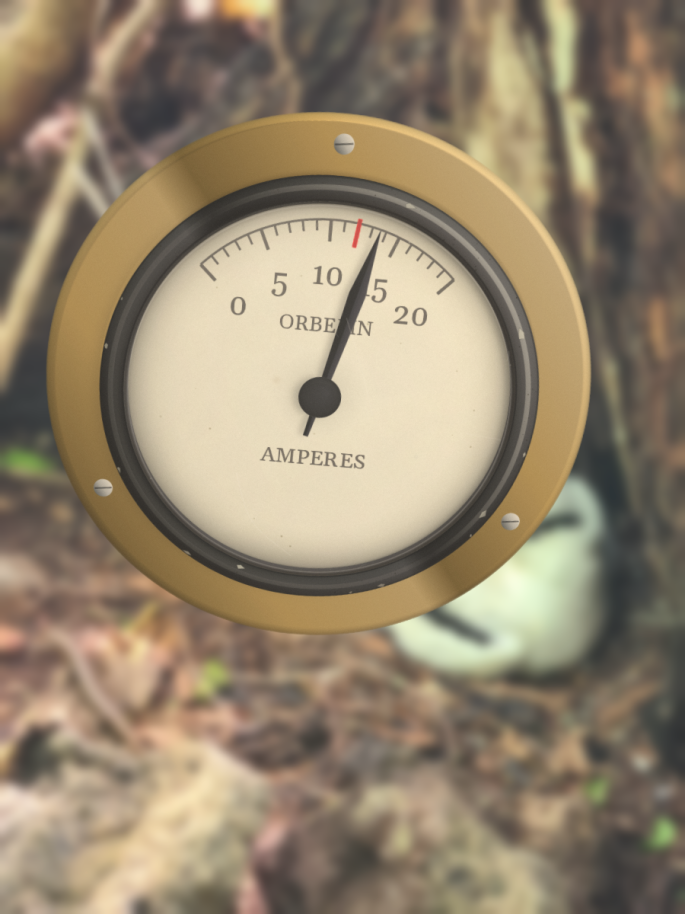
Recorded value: 13.5 A
